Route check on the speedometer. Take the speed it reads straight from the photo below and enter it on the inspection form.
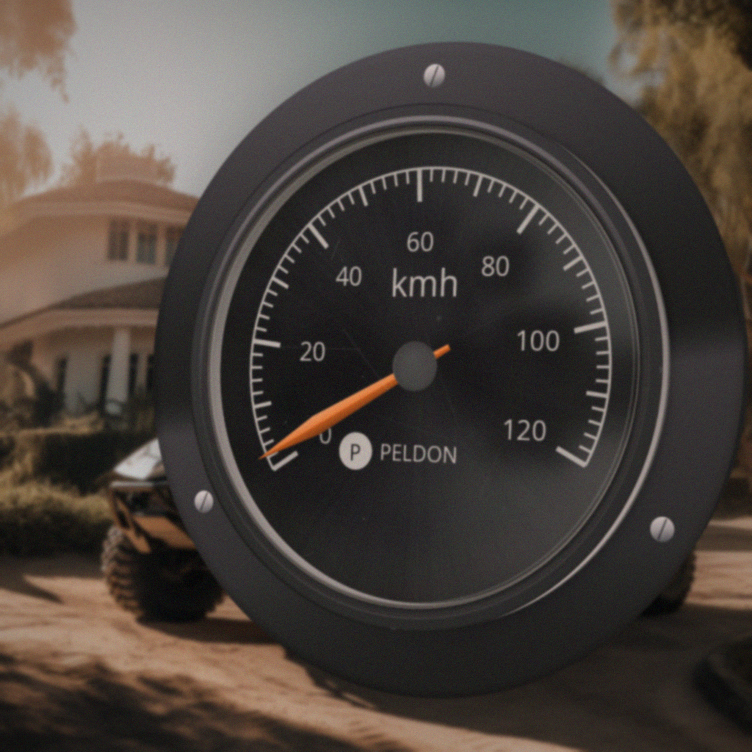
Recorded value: 2 km/h
